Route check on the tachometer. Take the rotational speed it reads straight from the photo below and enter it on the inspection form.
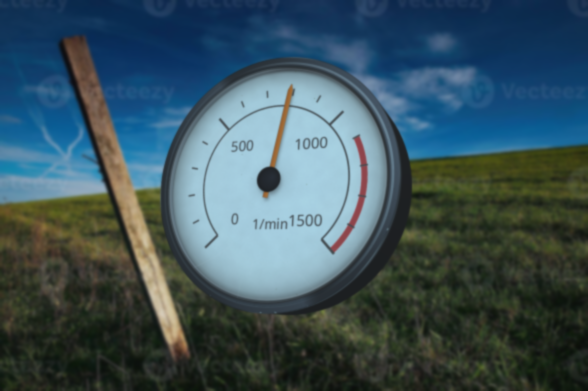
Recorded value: 800 rpm
